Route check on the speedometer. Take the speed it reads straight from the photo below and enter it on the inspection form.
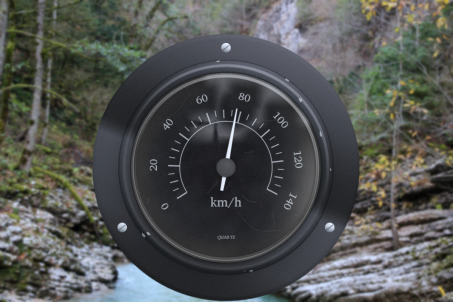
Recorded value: 77.5 km/h
